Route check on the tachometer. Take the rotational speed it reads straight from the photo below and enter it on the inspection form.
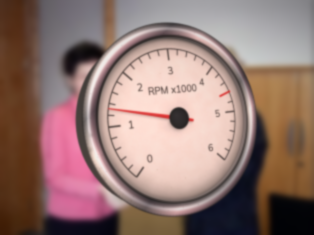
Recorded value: 1300 rpm
